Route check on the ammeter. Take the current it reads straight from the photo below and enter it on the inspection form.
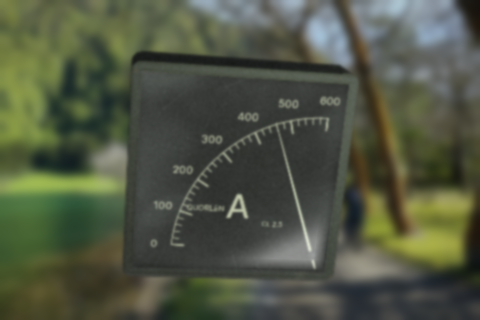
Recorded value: 460 A
